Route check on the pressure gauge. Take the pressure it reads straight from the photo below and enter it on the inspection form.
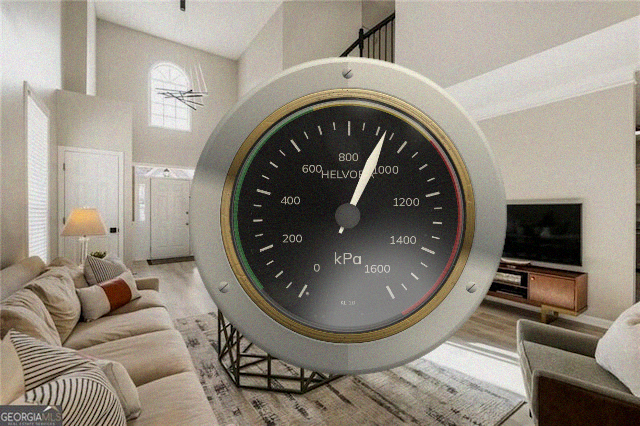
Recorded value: 925 kPa
